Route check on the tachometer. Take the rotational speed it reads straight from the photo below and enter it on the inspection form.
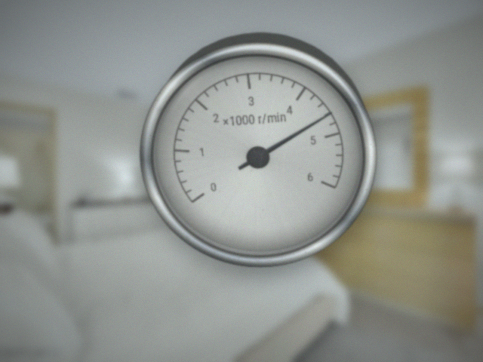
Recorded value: 4600 rpm
